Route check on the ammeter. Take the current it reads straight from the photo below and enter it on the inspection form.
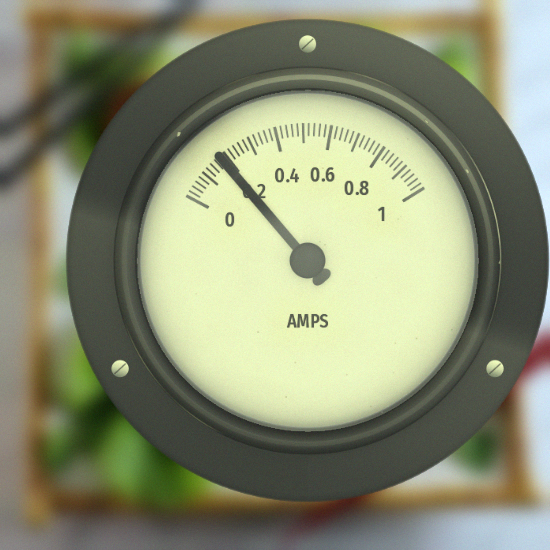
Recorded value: 0.18 A
